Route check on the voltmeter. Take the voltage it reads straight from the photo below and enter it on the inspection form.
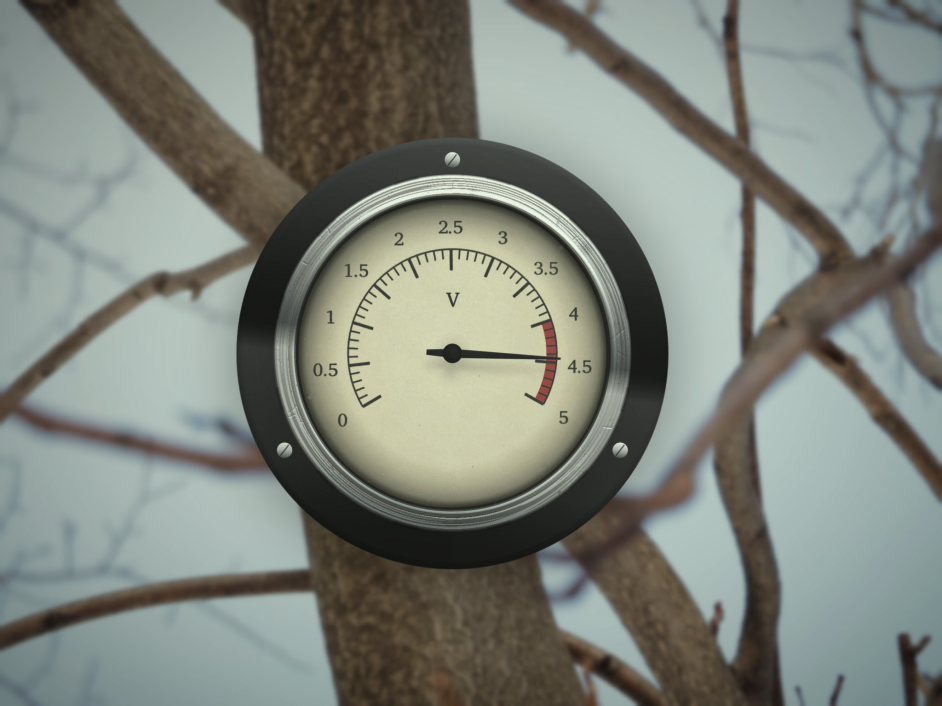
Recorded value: 4.45 V
